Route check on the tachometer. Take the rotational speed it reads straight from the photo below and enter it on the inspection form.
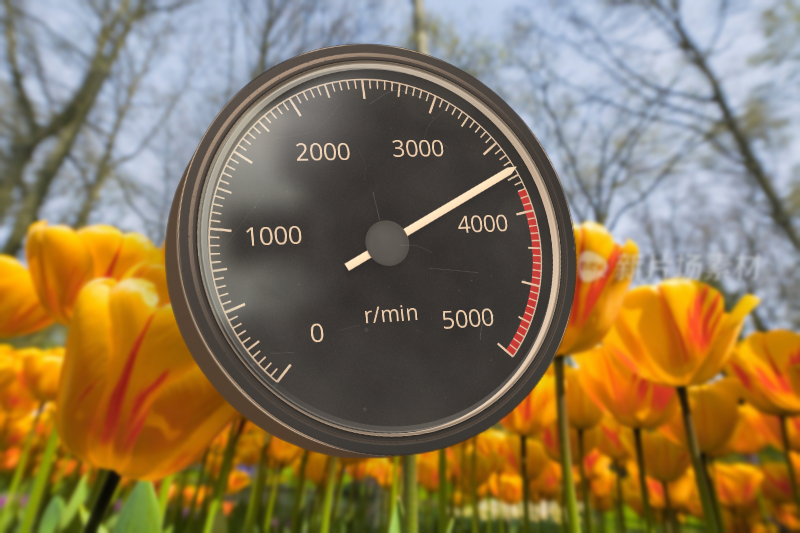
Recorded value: 3700 rpm
